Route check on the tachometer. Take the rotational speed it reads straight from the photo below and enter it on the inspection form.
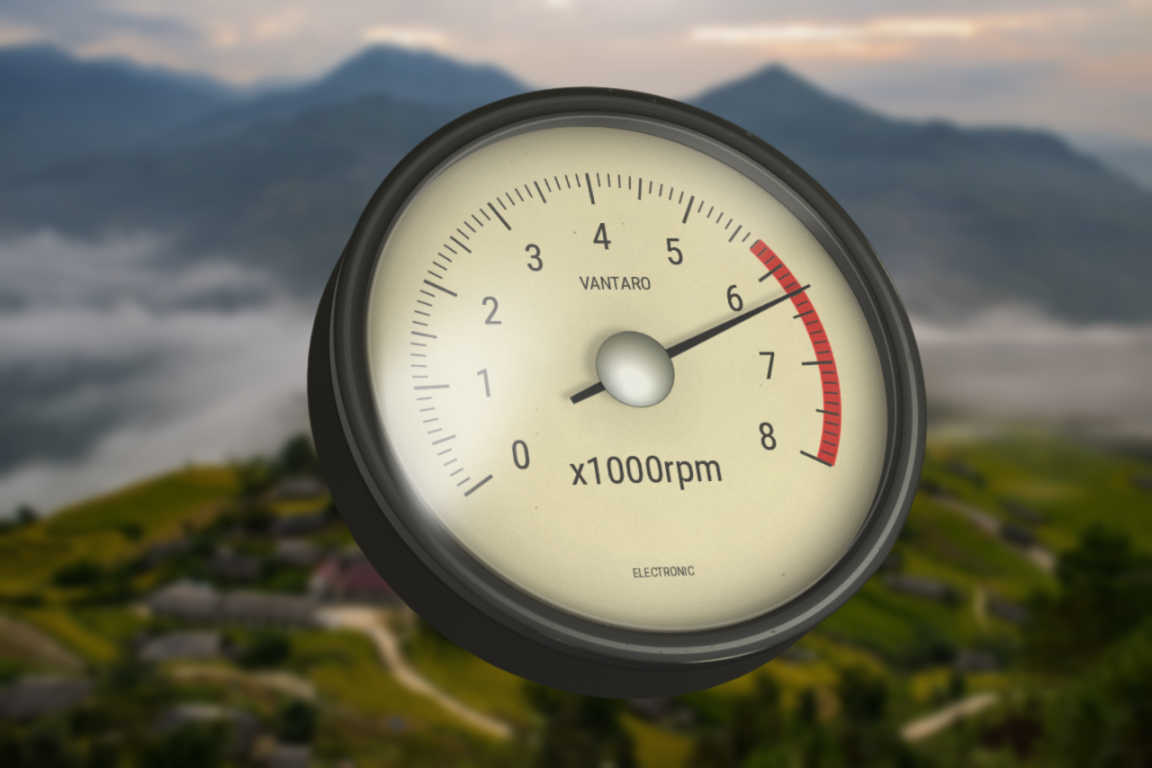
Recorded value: 6300 rpm
